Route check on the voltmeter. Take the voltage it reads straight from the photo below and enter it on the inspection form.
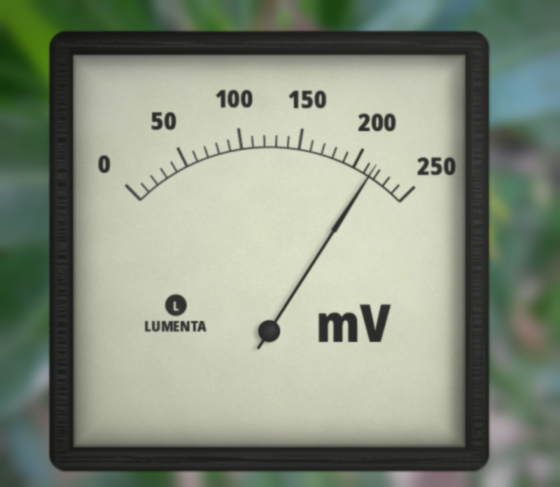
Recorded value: 215 mV
